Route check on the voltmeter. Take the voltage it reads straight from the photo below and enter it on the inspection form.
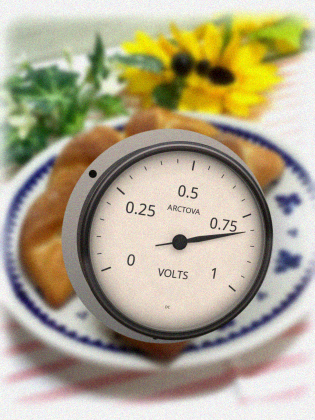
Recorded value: 0.8 V
